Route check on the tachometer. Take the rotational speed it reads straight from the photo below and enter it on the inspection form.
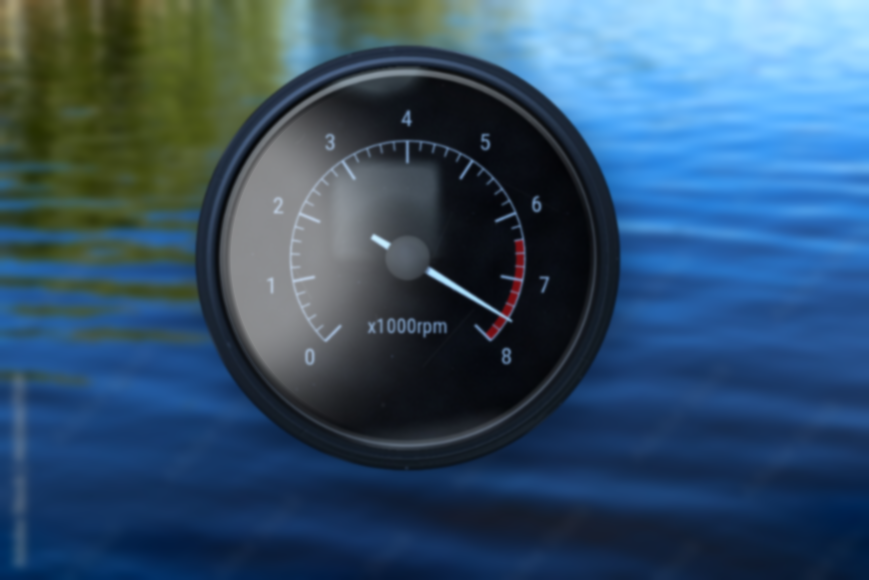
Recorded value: 7600 rpm
